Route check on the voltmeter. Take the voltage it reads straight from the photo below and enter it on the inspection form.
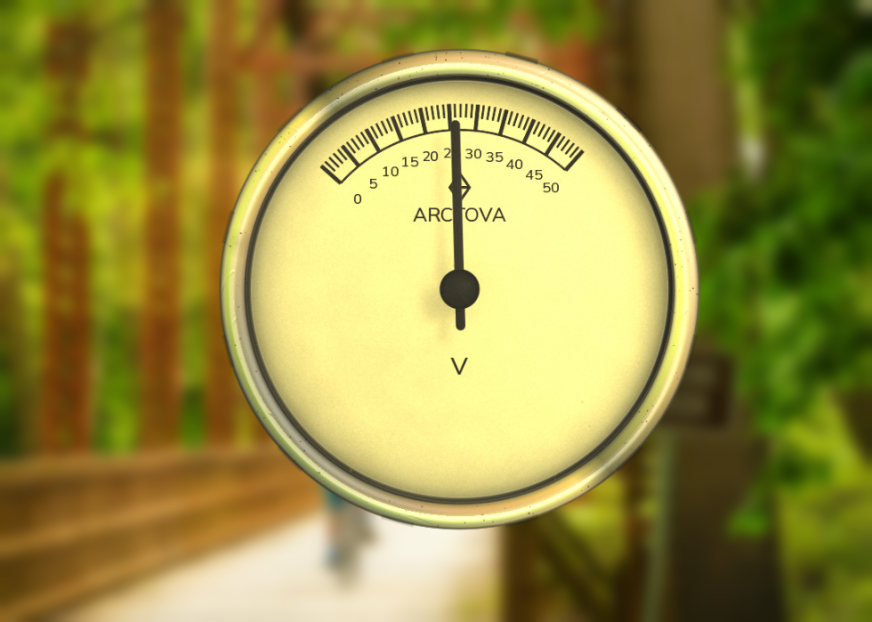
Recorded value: 26 V
